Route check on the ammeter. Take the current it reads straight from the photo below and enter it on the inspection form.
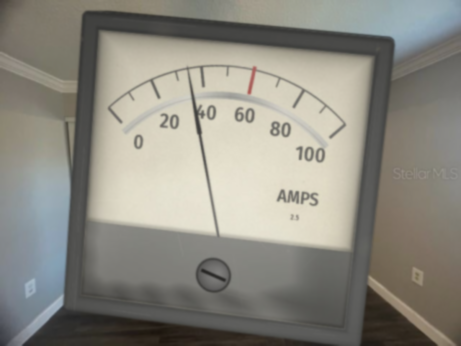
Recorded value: 35 A
